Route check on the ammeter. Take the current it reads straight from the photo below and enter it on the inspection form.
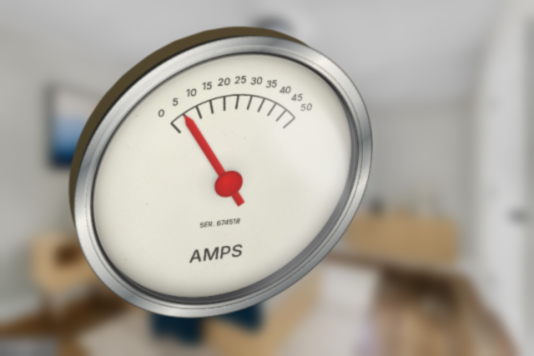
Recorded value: 5 A
